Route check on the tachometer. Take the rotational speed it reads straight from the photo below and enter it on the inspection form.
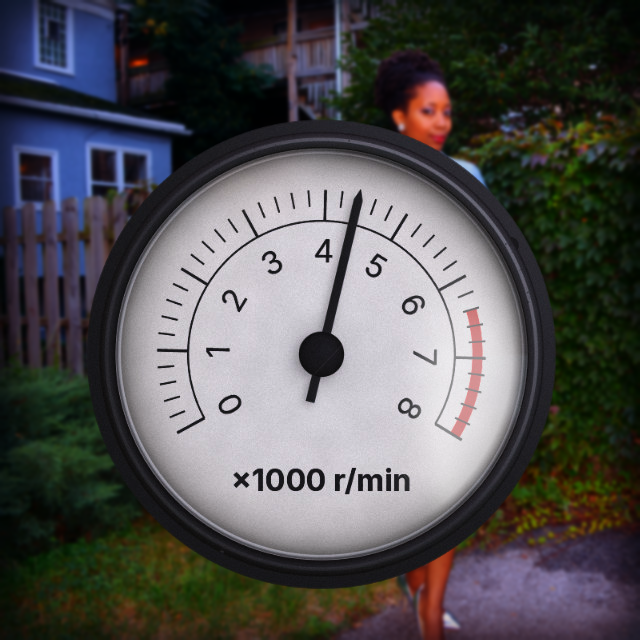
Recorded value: 4400 rpm
